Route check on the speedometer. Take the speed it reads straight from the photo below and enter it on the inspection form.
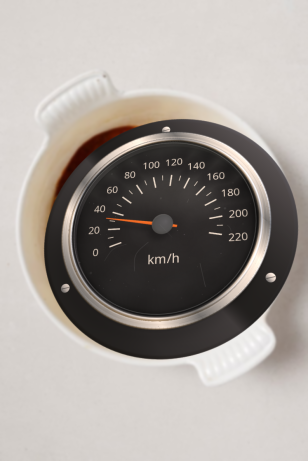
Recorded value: 30 km/h
